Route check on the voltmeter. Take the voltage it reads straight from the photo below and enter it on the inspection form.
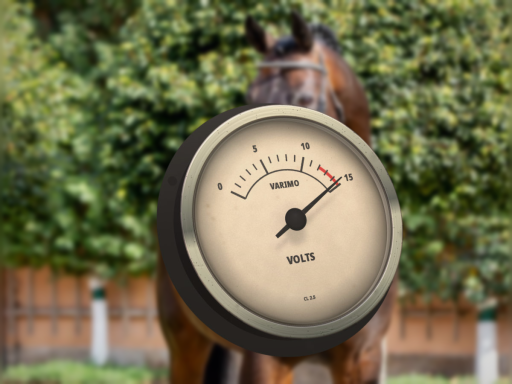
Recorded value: 14.5 V
